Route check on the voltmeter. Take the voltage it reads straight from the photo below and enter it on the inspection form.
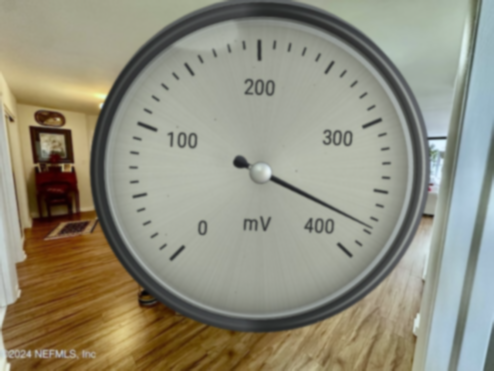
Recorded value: 375 mV
